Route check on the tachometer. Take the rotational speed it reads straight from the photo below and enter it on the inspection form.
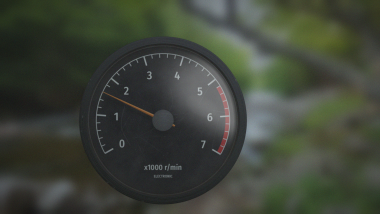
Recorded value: 1600 rpm
